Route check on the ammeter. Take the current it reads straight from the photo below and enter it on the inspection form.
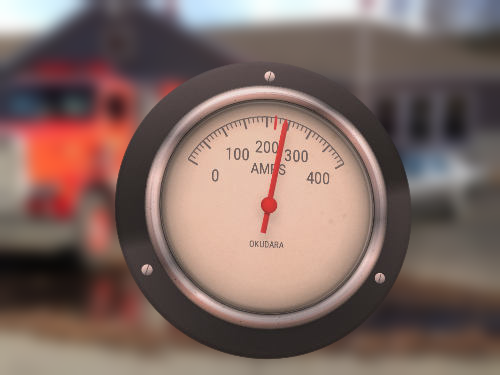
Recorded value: 240 A
